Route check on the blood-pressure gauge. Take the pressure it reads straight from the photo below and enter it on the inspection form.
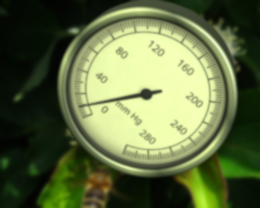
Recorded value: 10 mmHg
